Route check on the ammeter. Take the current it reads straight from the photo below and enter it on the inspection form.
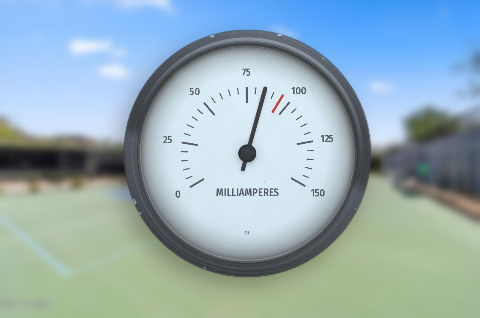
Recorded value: 85 mA
